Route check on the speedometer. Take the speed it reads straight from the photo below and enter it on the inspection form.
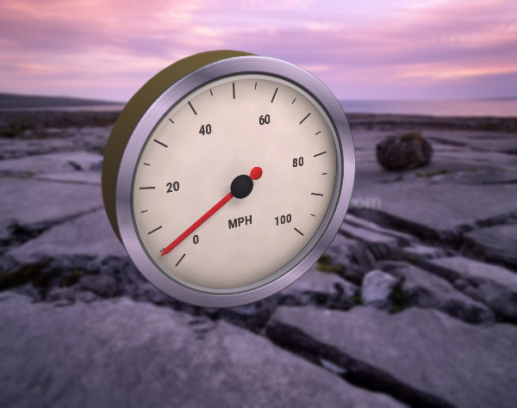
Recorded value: 5 mph
